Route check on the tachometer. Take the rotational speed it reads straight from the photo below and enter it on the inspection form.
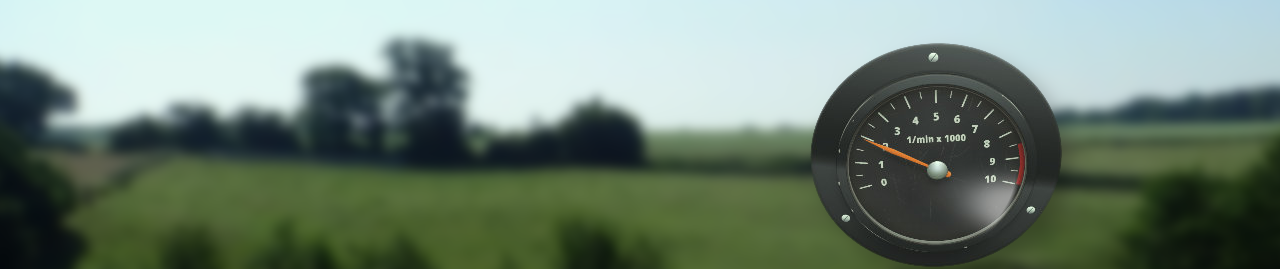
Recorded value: 2000 rpm
